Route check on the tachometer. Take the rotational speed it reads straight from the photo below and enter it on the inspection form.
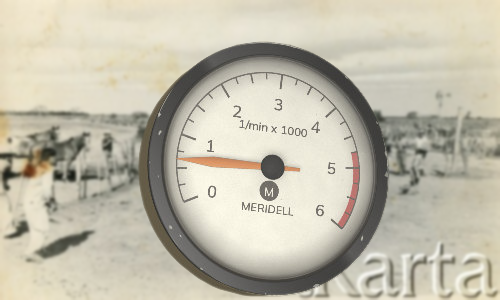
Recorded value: 625 rpm
